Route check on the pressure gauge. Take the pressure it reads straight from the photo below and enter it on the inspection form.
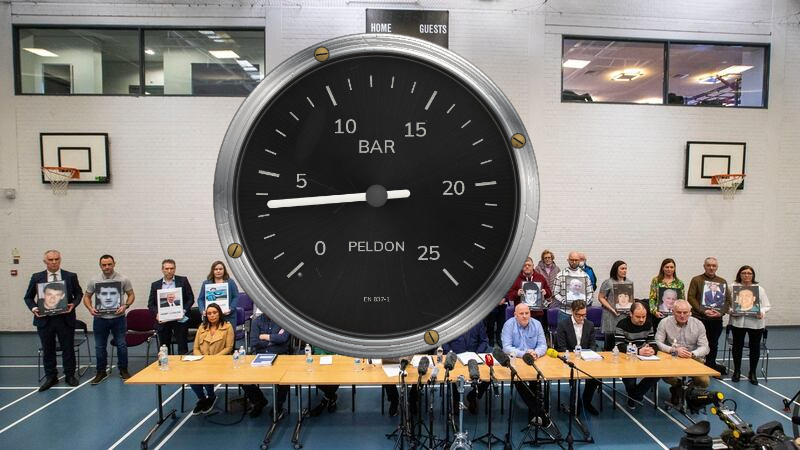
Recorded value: 3.5 bar
